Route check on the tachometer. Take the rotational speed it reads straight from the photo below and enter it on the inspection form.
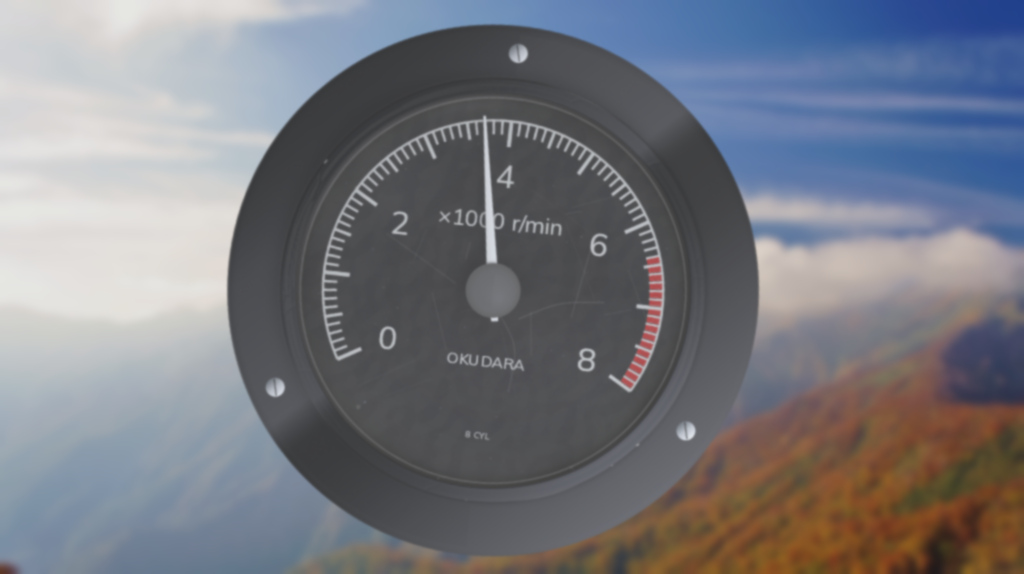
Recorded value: 3700 rpm
